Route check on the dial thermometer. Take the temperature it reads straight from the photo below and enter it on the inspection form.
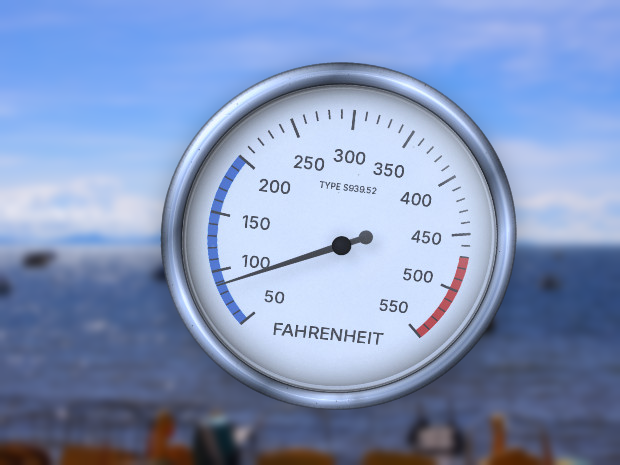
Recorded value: 90 °F
